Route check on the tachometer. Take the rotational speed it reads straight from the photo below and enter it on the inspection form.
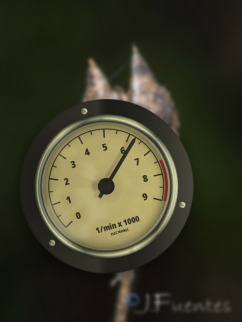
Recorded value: 6250 rpm
